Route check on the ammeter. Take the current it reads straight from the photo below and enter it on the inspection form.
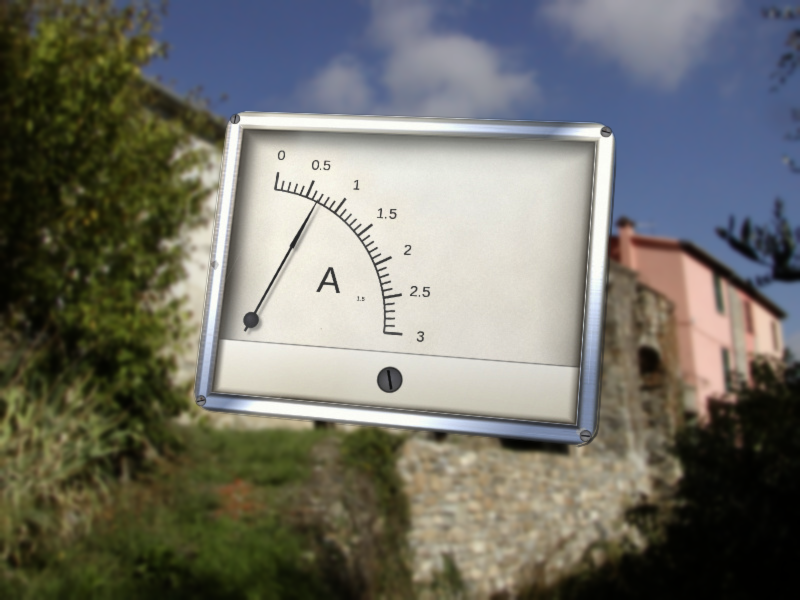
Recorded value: 0.7 A
